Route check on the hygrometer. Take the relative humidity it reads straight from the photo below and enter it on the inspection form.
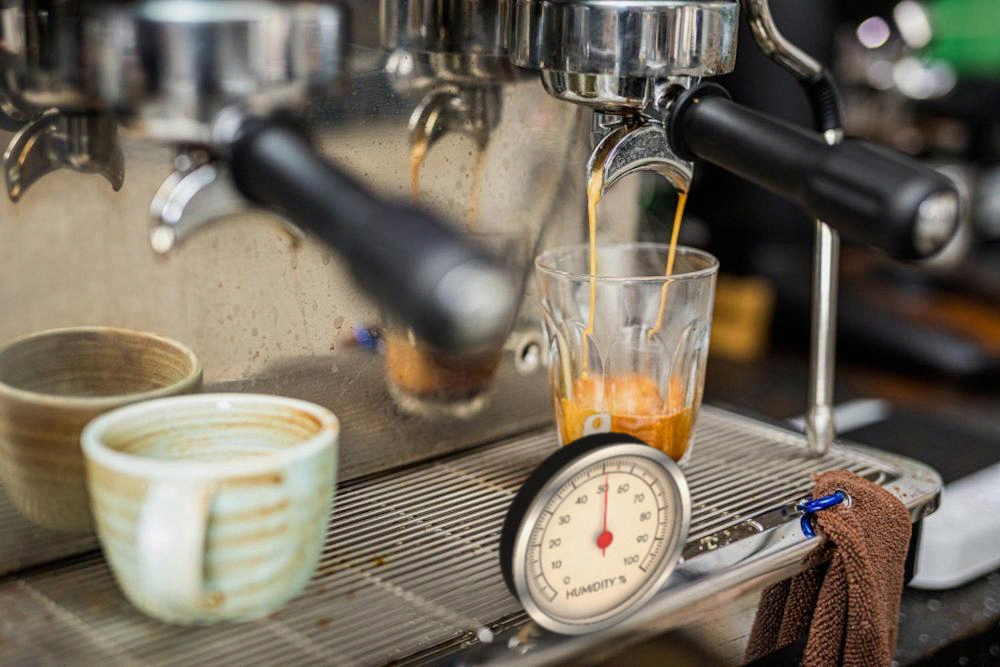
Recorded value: 50 %
